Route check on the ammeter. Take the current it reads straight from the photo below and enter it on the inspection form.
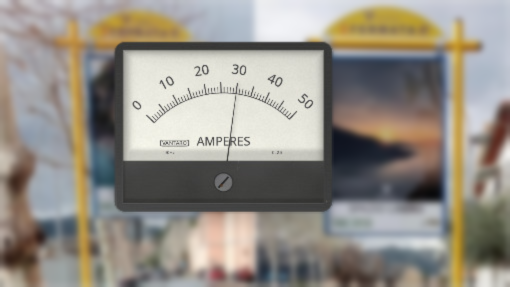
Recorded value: 30 A
